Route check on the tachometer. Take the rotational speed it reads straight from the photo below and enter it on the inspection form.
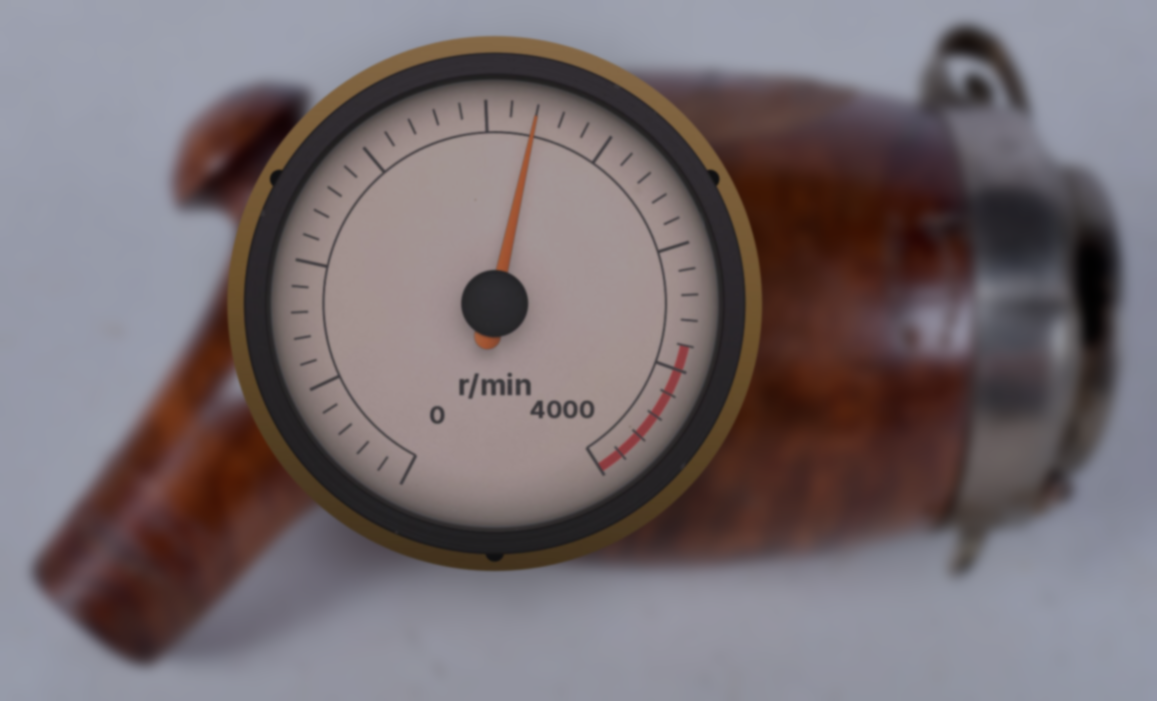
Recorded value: 2200 rpm
